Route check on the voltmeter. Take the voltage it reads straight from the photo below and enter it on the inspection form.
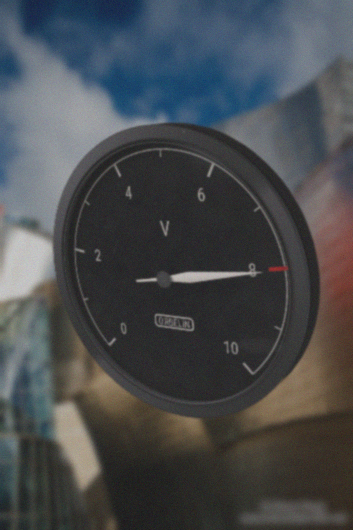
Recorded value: 8 V
